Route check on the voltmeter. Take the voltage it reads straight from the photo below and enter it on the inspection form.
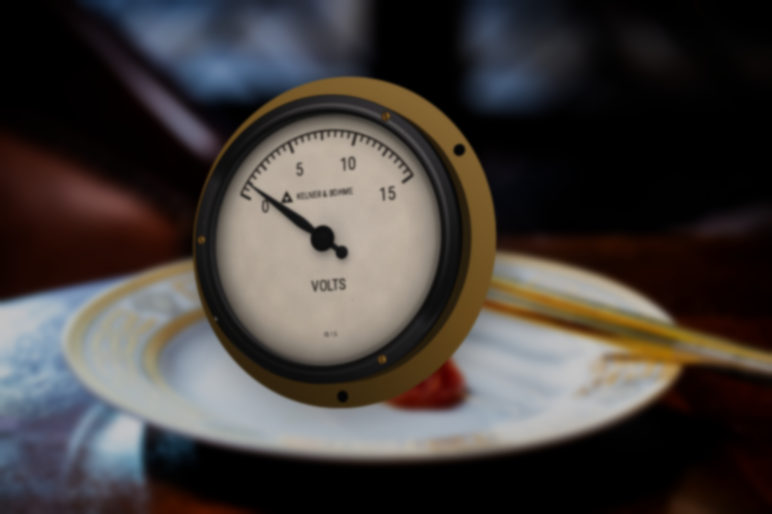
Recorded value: 1 V
